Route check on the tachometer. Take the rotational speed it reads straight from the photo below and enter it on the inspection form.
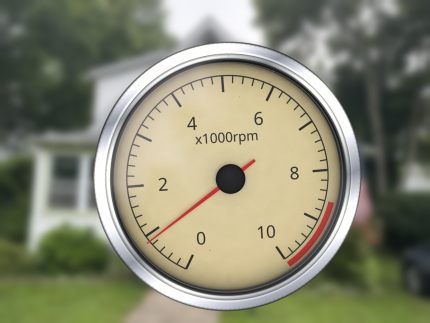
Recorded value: 900 rpm
